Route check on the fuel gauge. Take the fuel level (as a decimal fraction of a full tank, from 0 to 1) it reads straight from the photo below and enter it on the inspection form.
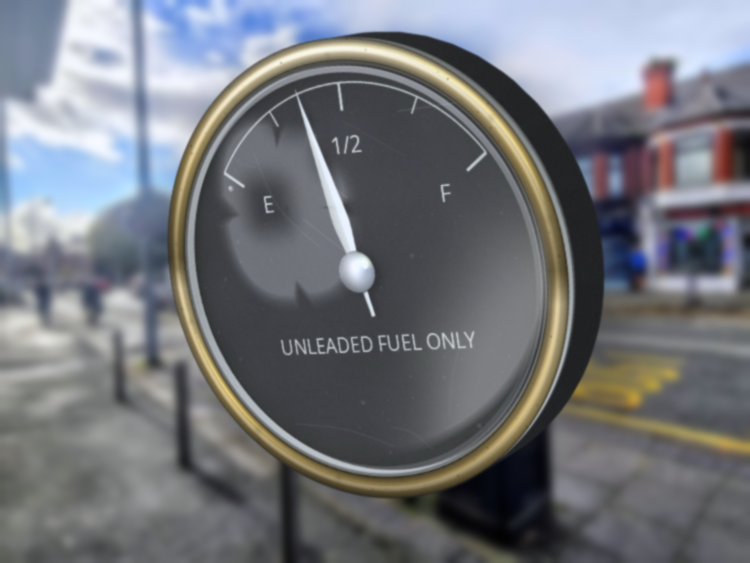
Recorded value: 0.375
